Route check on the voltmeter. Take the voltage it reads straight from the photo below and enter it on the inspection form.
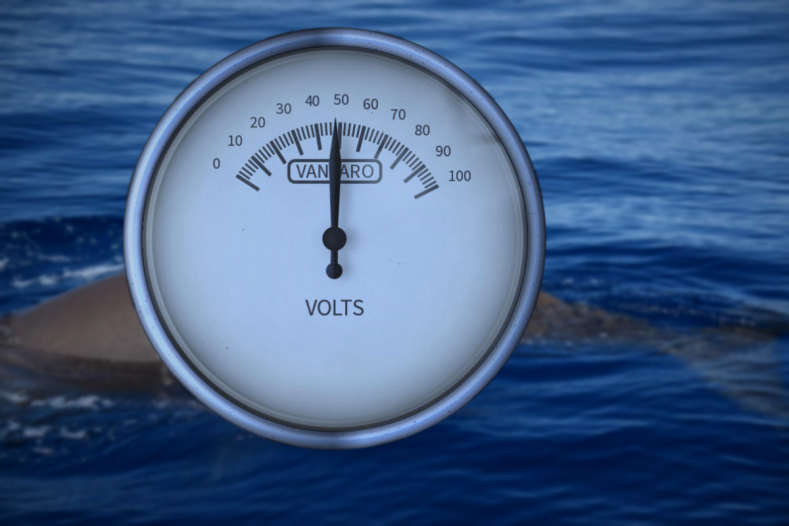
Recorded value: 48 V
